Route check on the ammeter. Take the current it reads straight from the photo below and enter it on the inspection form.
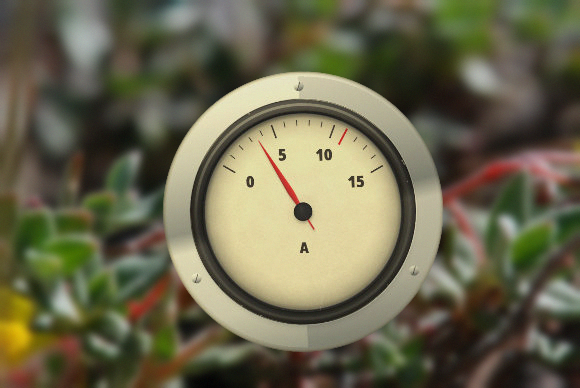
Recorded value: 3.5 A
